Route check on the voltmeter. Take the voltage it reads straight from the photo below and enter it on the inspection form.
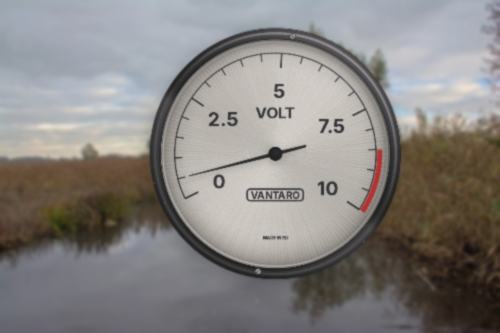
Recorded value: 0.5 V
